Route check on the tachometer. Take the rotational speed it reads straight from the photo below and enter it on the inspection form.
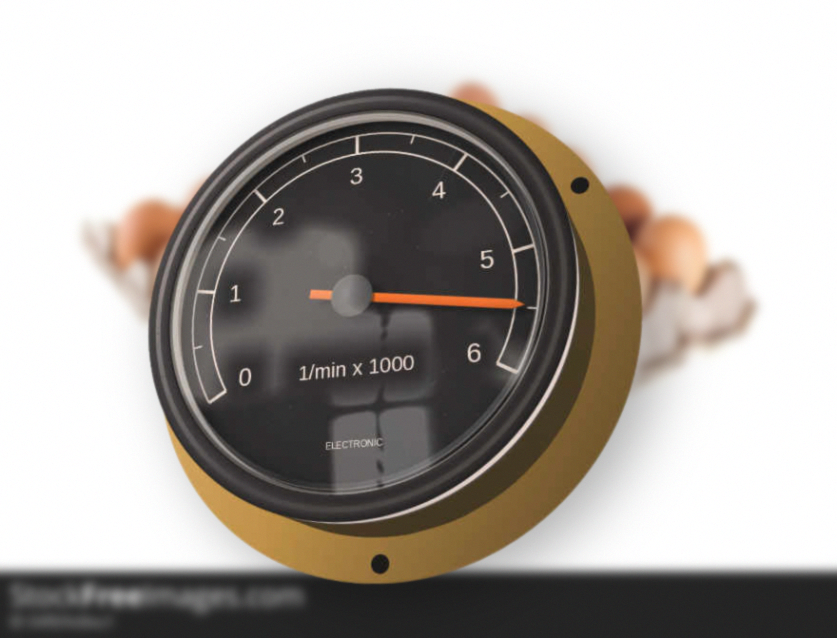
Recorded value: 5500 rpm
